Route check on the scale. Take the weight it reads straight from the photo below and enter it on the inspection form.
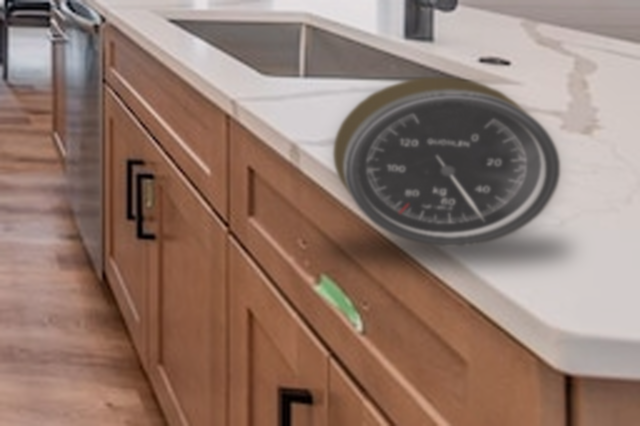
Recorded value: 50 kg
